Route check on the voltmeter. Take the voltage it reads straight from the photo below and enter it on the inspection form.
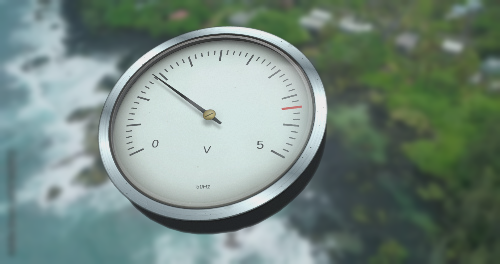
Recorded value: 1.4 V
